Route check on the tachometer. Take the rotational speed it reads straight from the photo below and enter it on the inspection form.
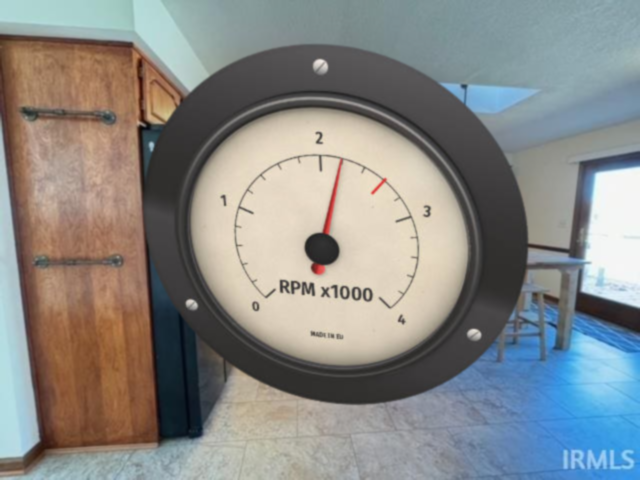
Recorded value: 2200 rpm
